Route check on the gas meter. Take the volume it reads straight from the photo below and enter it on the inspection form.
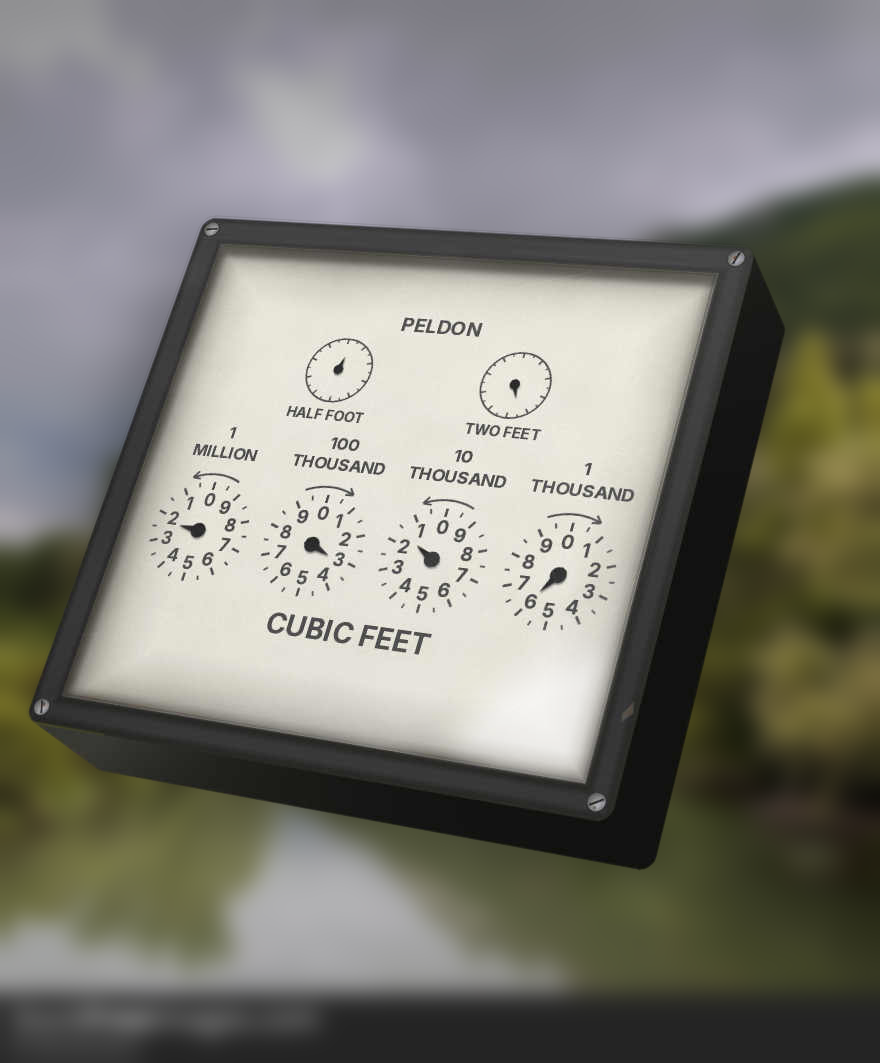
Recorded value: 231600 ft³
